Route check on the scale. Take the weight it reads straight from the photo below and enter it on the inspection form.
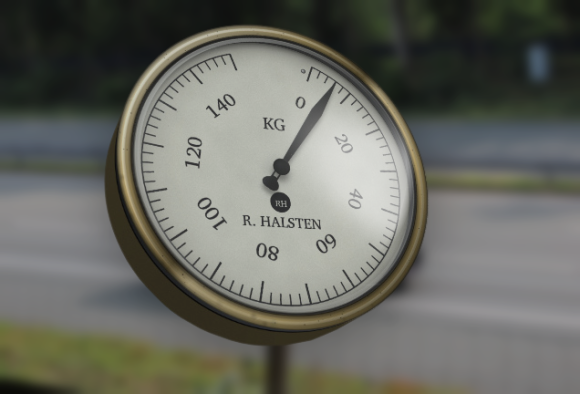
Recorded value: 6 kg
